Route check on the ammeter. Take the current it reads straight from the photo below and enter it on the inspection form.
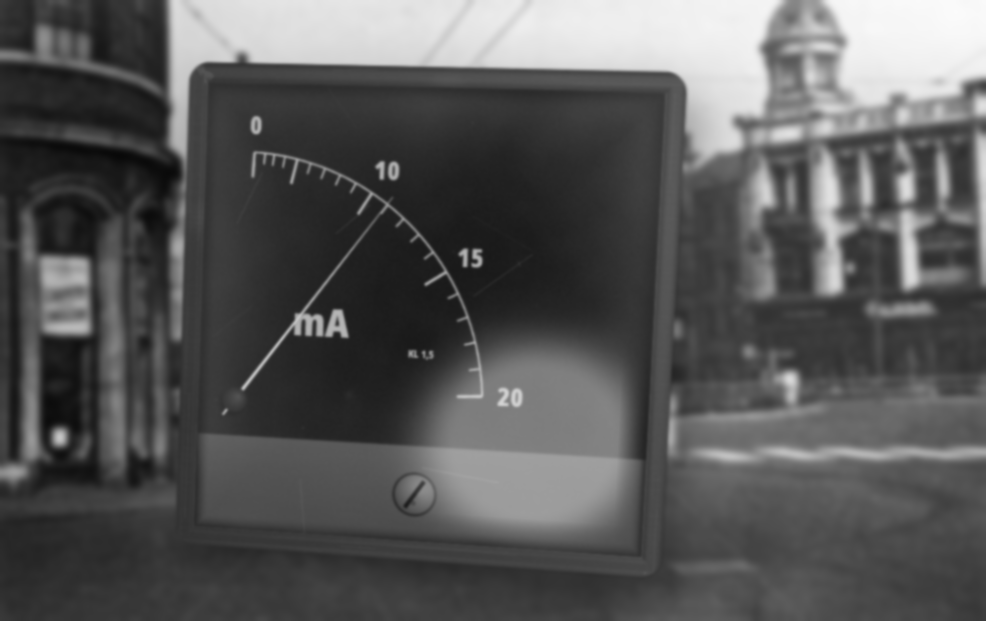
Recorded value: 11 mA
